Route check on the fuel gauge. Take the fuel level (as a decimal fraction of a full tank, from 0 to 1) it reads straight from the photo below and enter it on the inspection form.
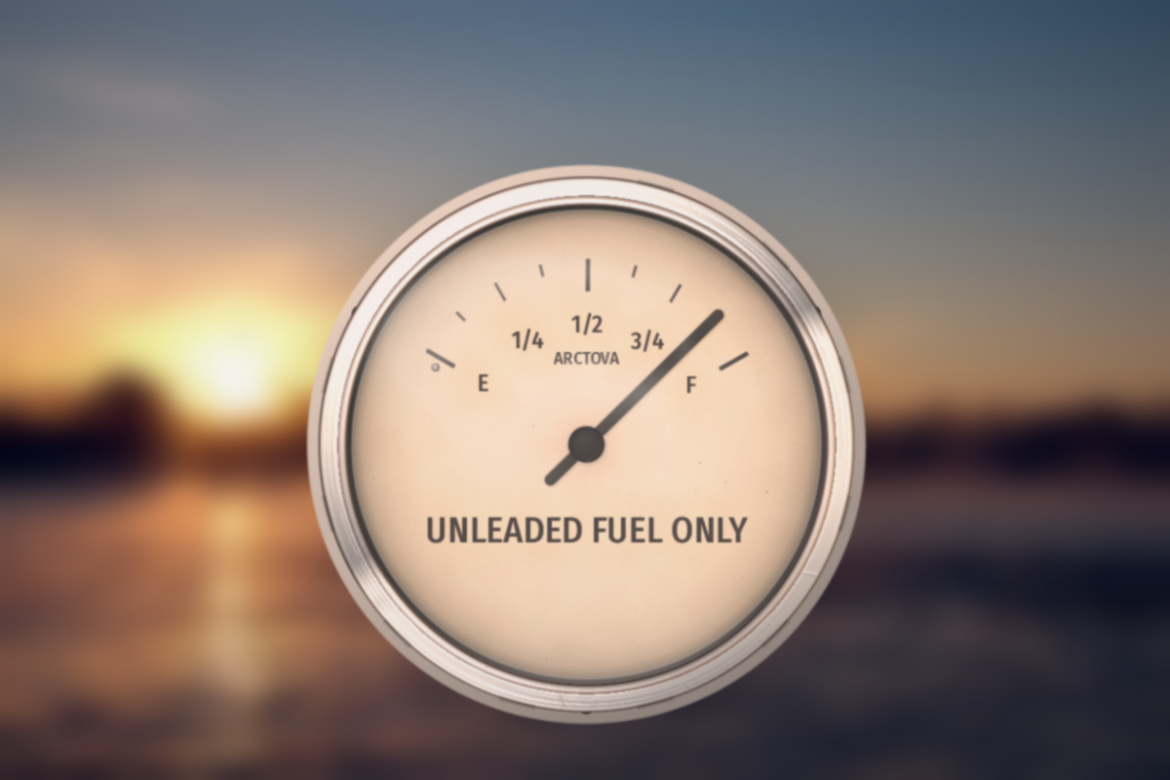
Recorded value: 0.875
